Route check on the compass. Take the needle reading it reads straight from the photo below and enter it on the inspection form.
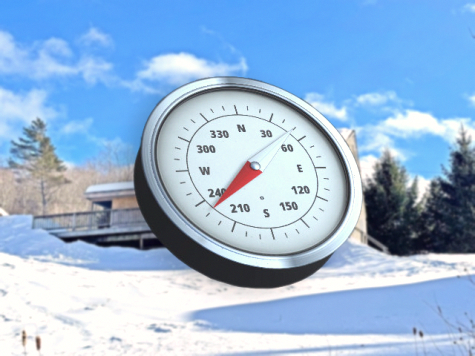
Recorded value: 230 °
